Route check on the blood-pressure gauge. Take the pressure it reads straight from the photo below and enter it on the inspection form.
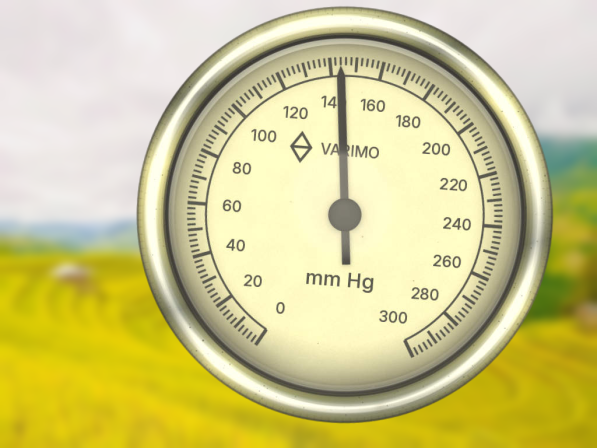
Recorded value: 144 mmHg
